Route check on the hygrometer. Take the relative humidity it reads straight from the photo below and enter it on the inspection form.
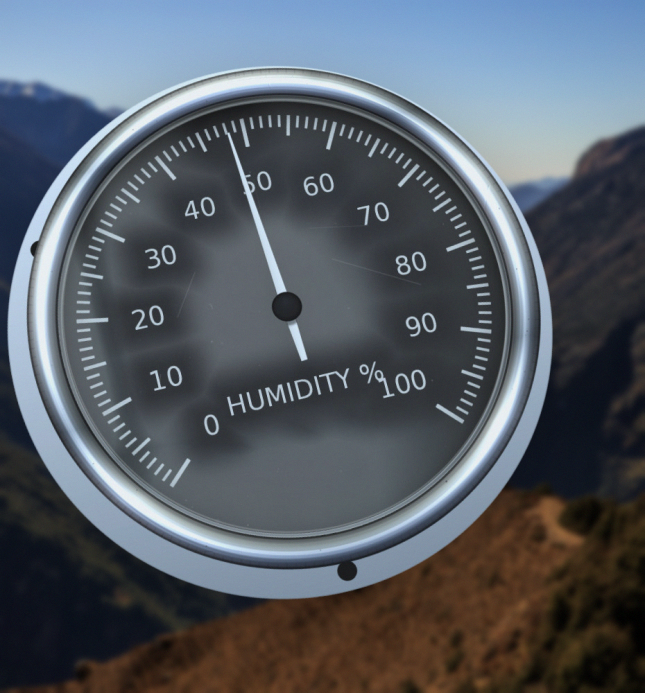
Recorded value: 48 %
